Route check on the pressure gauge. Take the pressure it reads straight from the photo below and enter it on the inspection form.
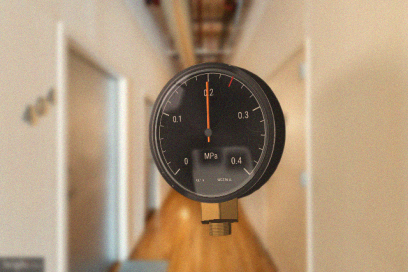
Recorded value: 0.2 MPa
